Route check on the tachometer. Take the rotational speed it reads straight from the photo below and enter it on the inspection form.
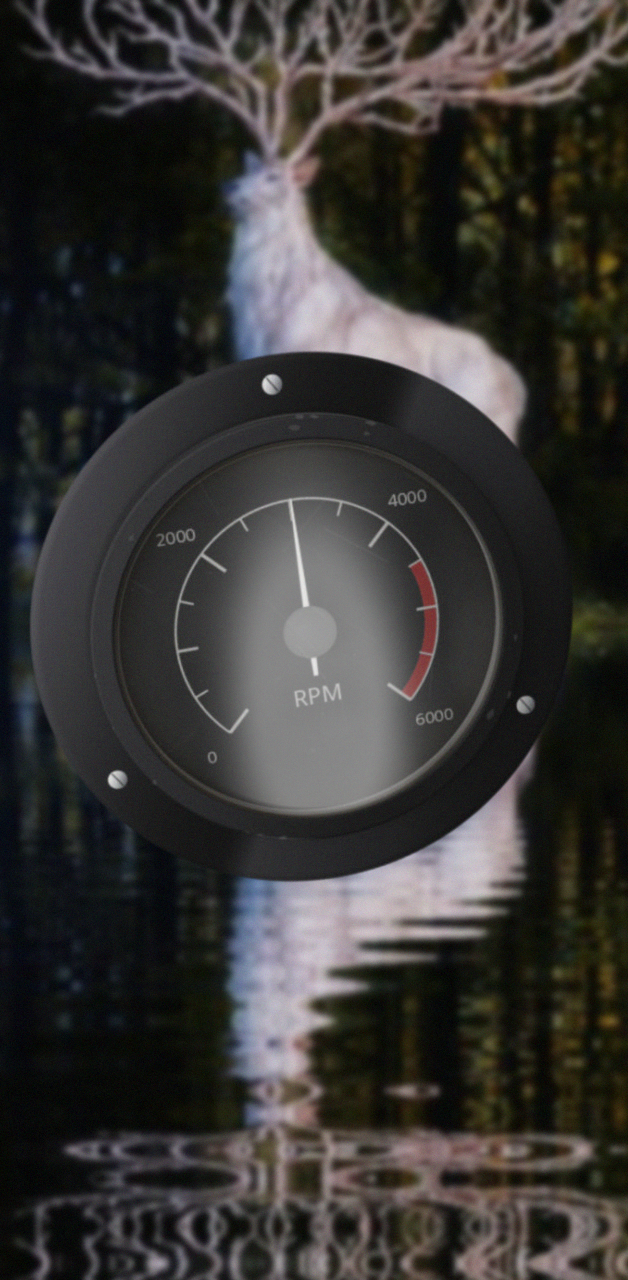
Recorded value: 3000 rpm
